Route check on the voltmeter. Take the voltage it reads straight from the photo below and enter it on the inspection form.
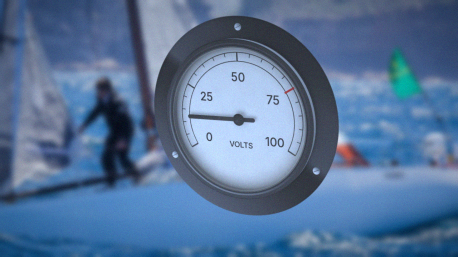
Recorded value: 12.5 V
